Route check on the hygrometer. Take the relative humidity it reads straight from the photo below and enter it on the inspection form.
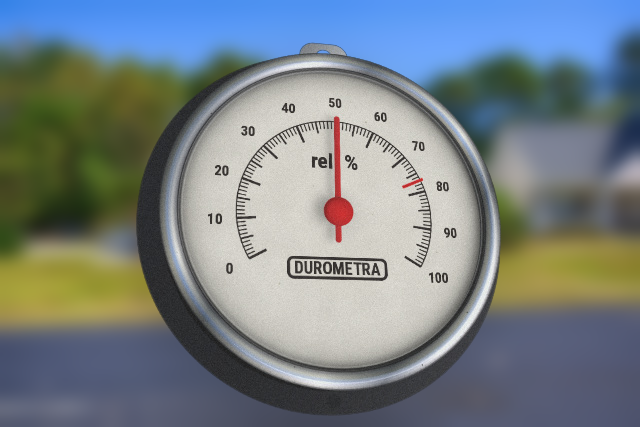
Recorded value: 50 %
